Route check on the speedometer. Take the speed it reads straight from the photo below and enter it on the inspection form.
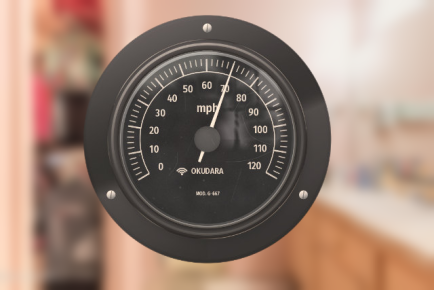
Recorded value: 70 mph
